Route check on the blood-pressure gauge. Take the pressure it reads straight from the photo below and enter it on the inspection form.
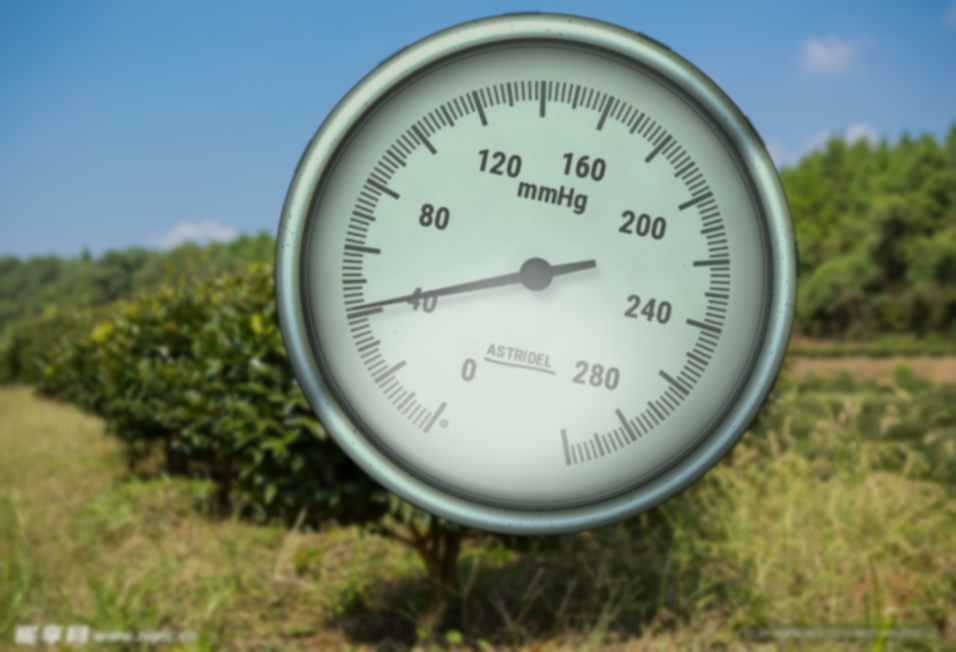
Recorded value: 42 mmHg
